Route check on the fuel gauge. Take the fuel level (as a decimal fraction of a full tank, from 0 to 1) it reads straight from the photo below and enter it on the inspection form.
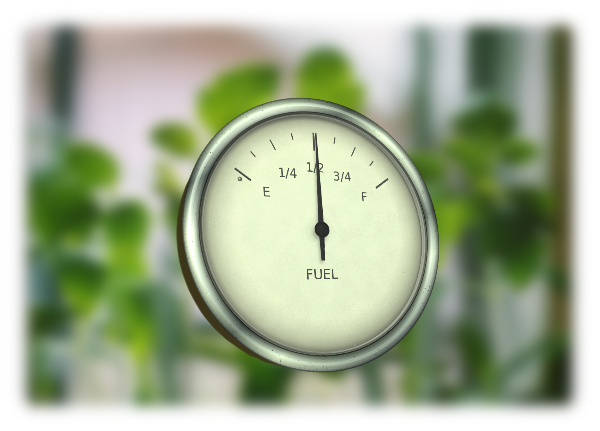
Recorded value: 0.5
